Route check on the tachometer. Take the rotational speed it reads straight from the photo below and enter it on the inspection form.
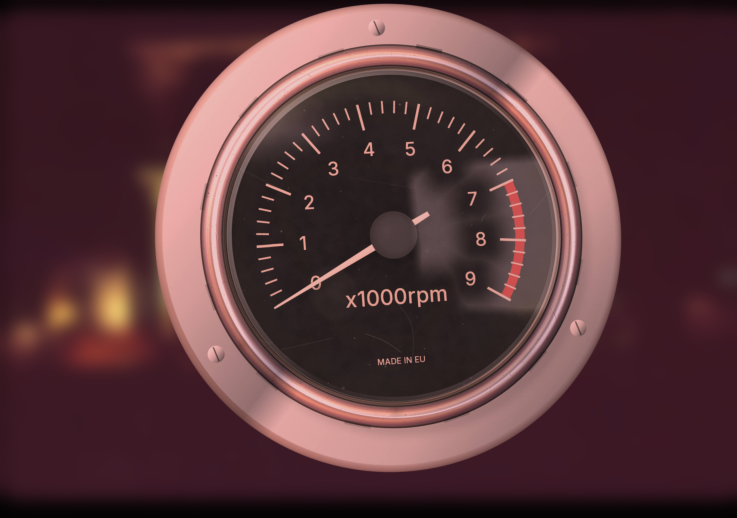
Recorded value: 0 rpm
